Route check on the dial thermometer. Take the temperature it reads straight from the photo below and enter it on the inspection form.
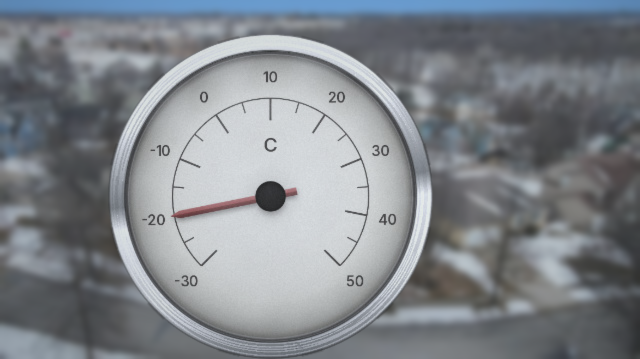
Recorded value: -20 °C
